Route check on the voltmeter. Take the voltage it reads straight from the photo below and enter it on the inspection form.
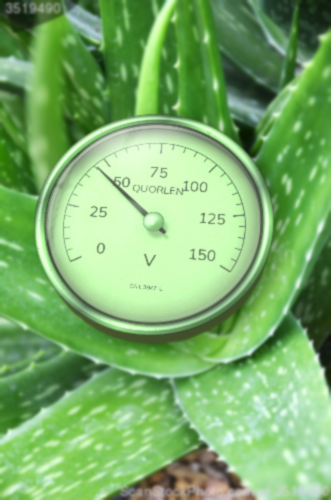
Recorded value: 45 V
